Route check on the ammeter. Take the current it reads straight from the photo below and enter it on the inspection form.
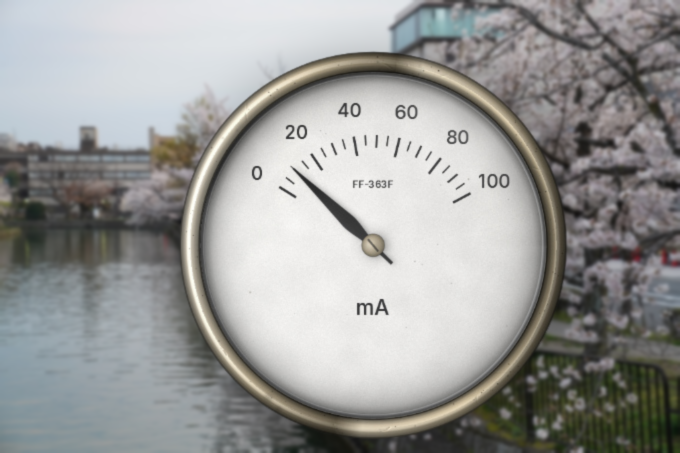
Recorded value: 10 mA
